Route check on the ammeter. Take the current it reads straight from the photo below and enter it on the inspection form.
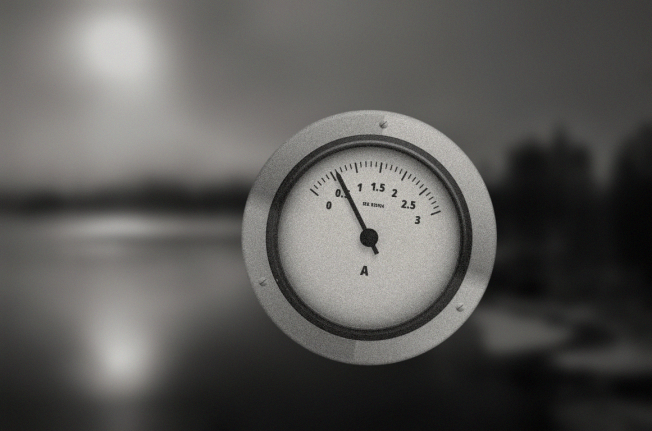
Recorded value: 0.6 A
